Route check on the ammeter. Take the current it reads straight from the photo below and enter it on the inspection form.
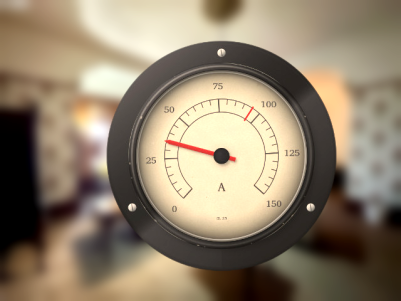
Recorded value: 35 A
